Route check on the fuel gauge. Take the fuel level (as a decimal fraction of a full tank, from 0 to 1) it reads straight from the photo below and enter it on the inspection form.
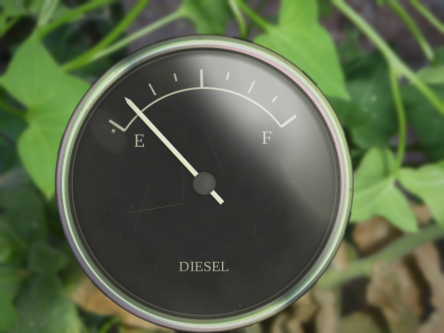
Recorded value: 0.125
